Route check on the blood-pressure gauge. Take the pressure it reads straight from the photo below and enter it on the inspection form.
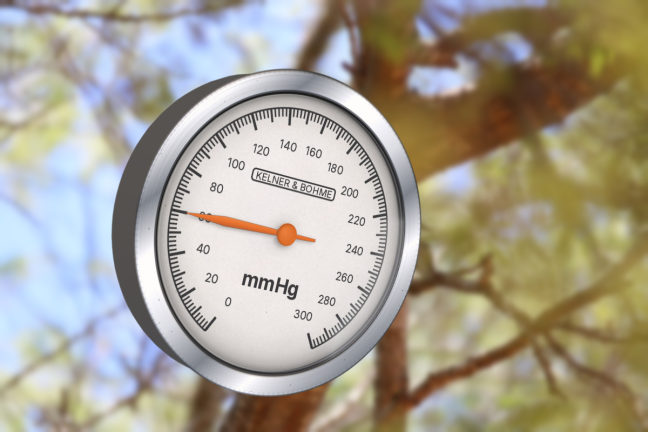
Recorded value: 60 mmHg
